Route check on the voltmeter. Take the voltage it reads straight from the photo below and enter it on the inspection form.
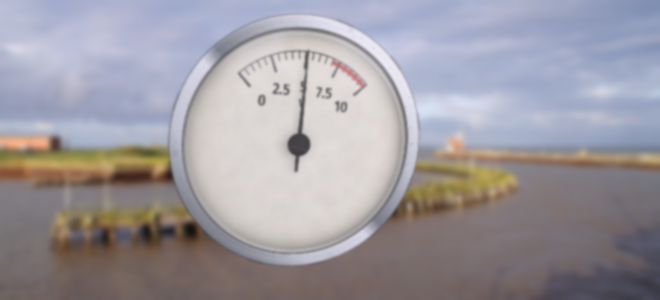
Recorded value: 5 V
